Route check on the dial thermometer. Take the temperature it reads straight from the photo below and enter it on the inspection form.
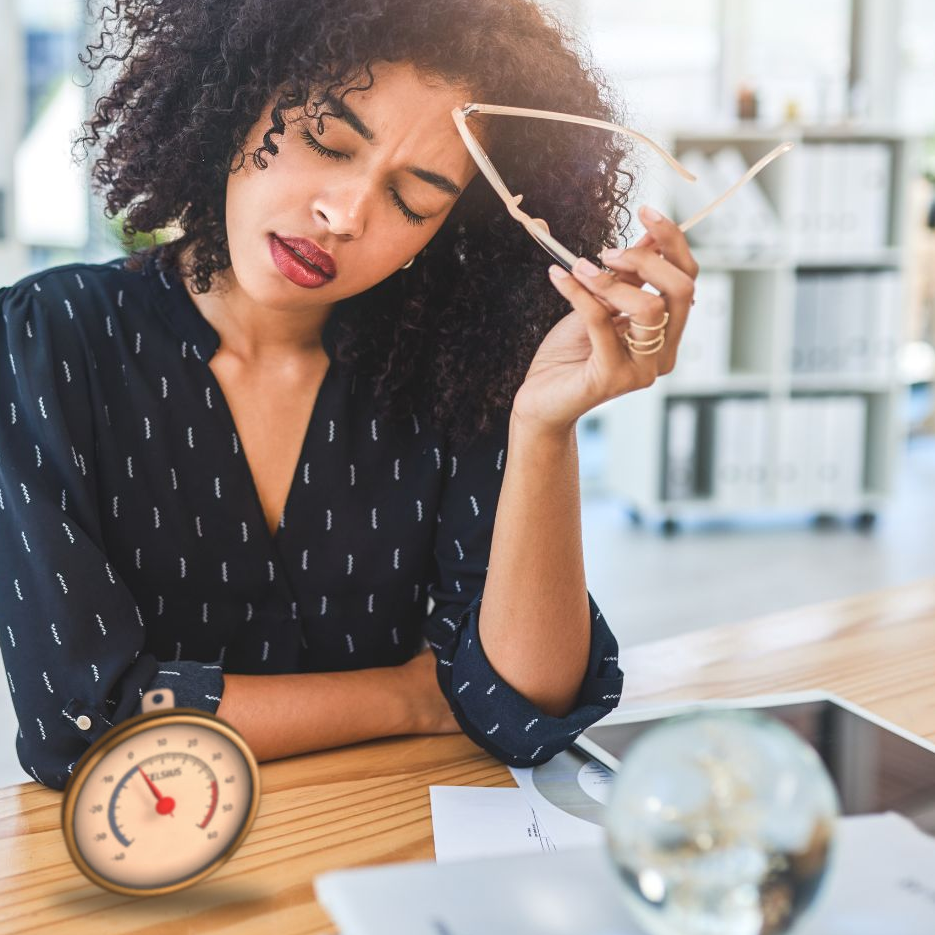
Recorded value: 0 °C
